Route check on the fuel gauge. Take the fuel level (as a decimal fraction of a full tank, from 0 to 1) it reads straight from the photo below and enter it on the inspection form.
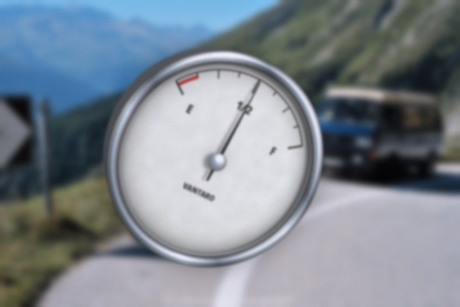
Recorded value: 0.5
